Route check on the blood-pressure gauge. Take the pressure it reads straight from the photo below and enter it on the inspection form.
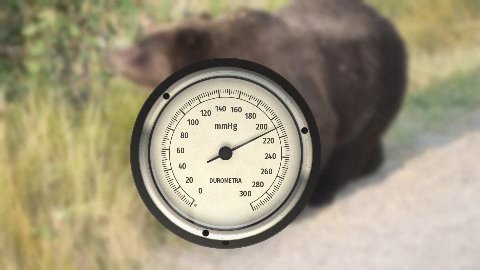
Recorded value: 210 mmHg
